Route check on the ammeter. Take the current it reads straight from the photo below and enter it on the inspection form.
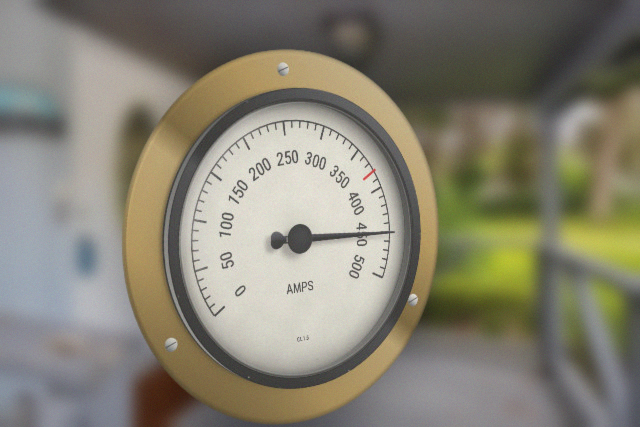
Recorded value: 450 A
